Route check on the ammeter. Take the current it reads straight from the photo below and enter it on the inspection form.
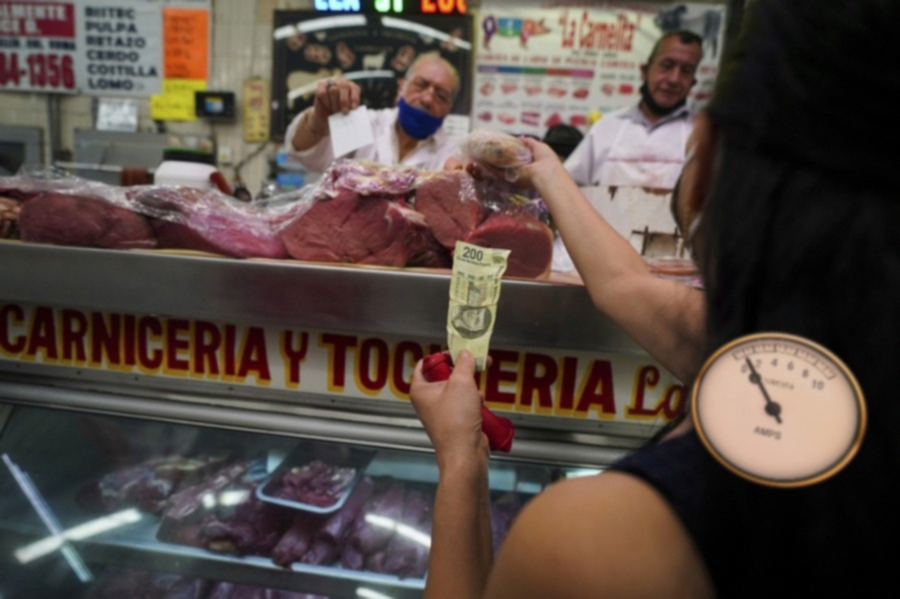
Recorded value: 1 A
